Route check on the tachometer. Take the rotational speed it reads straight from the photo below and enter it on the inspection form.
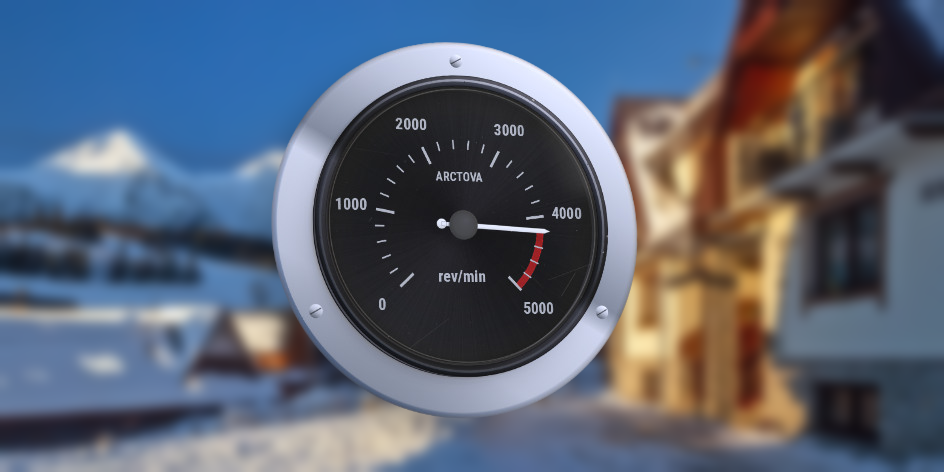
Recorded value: 4200 rpm
